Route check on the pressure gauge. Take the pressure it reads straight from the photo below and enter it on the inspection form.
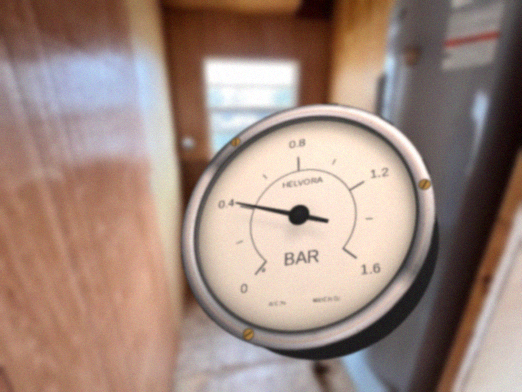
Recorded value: 0.4 bar
